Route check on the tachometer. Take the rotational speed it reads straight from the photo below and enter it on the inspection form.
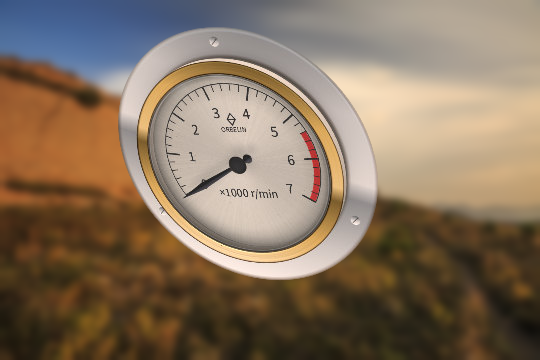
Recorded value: 0 rpm
